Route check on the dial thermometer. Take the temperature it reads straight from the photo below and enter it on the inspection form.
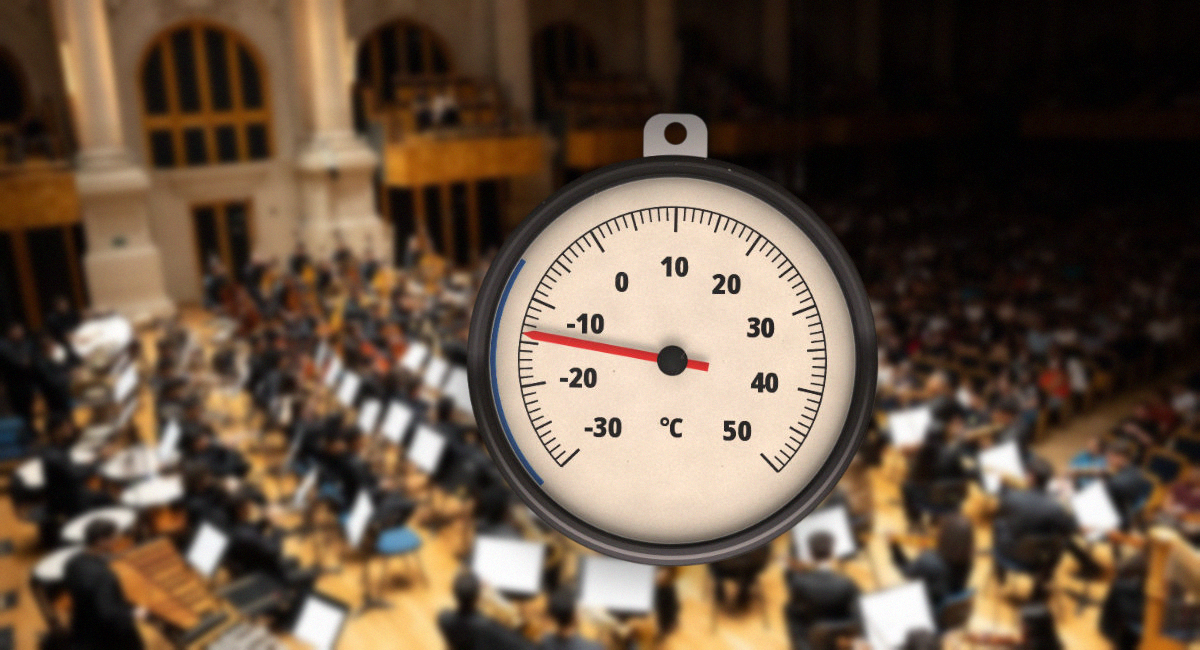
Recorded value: -14 °C
